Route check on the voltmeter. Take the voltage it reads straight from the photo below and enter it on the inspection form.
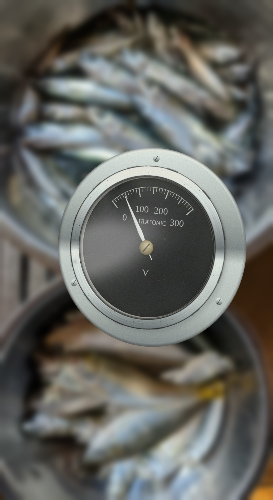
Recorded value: 50 V
